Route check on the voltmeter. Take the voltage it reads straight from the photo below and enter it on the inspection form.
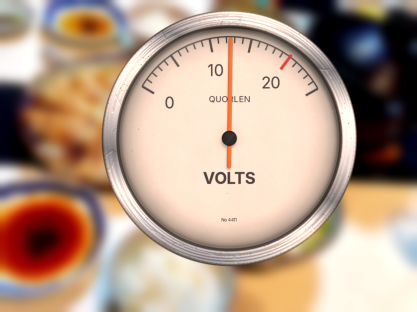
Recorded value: 12.5 V
